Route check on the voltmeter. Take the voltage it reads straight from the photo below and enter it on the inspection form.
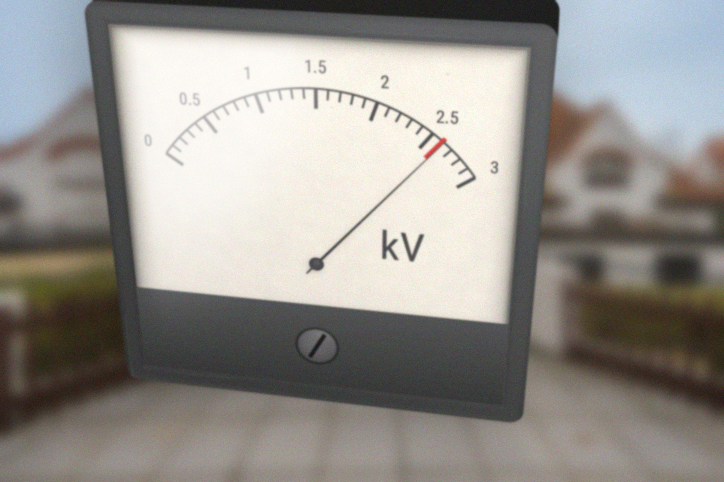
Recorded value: 2.6 kV
